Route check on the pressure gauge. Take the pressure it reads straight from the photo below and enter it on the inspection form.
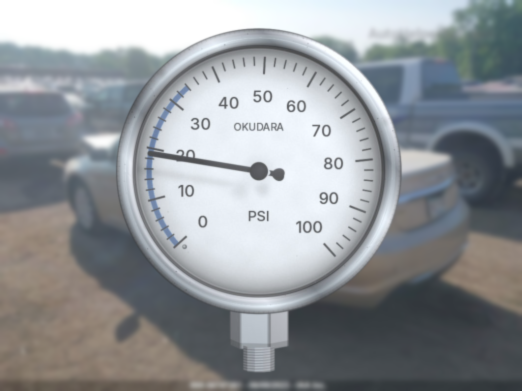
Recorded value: 19 psi
